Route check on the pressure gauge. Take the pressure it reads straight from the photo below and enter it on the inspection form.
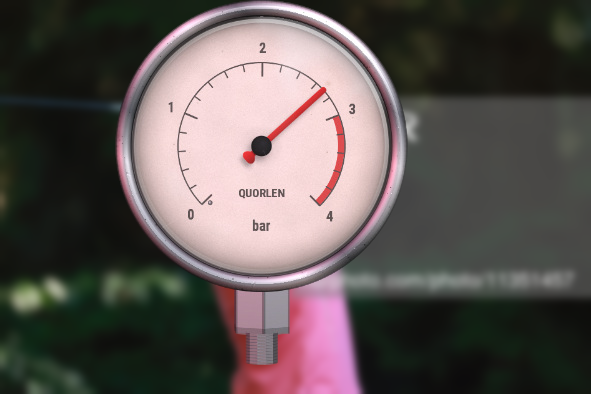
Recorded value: 2.7 bar
